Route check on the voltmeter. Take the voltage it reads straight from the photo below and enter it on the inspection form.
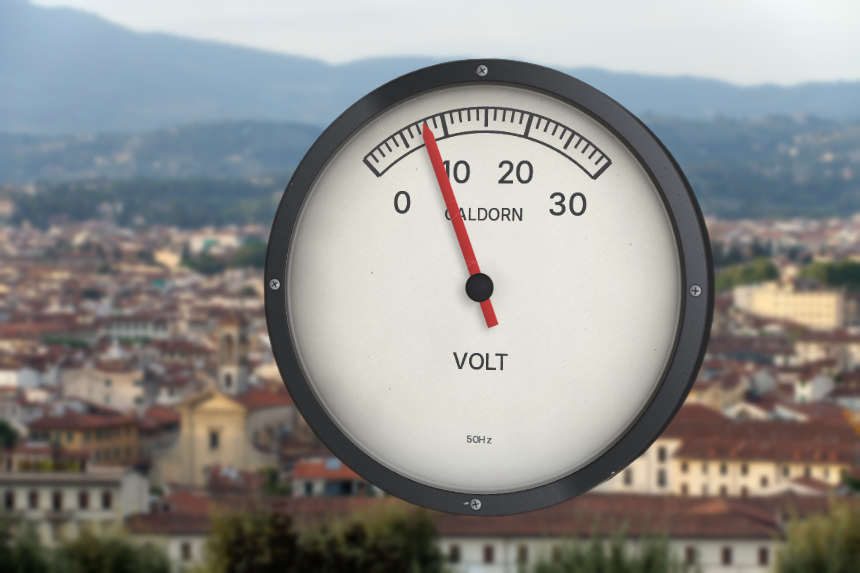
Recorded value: 8 V
